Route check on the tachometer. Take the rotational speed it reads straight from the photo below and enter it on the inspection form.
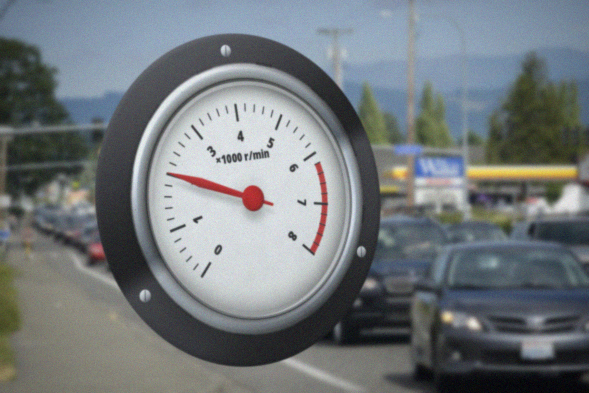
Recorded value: 2000 rpm
